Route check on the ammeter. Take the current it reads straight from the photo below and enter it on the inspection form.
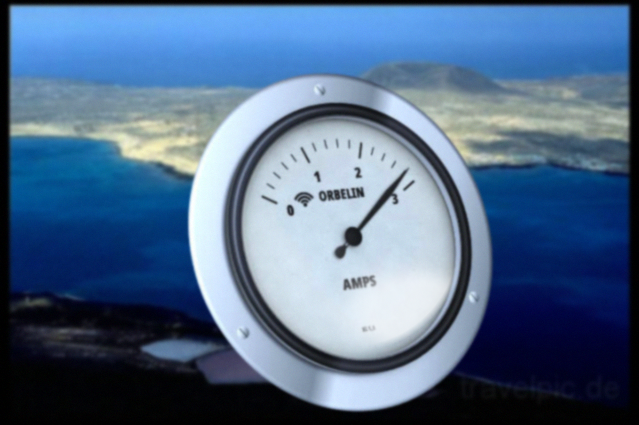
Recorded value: 2.8 A
